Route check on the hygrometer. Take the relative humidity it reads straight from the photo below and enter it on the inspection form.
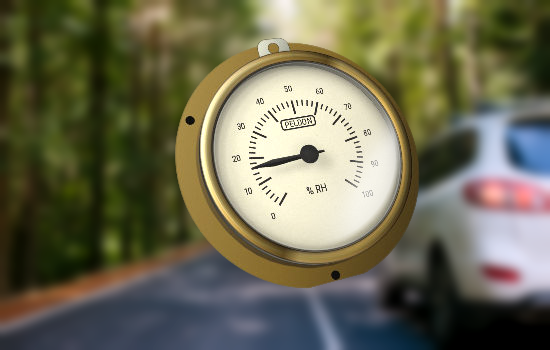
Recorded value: 16 %
